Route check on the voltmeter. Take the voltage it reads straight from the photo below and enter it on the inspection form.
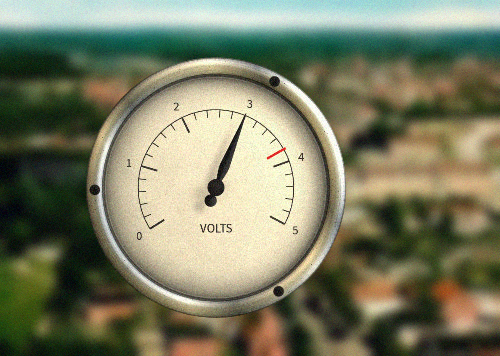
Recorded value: 3 V
